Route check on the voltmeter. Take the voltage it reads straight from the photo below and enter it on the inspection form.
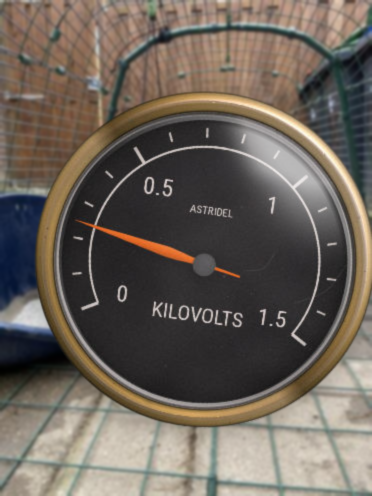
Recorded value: 0.25 kV
